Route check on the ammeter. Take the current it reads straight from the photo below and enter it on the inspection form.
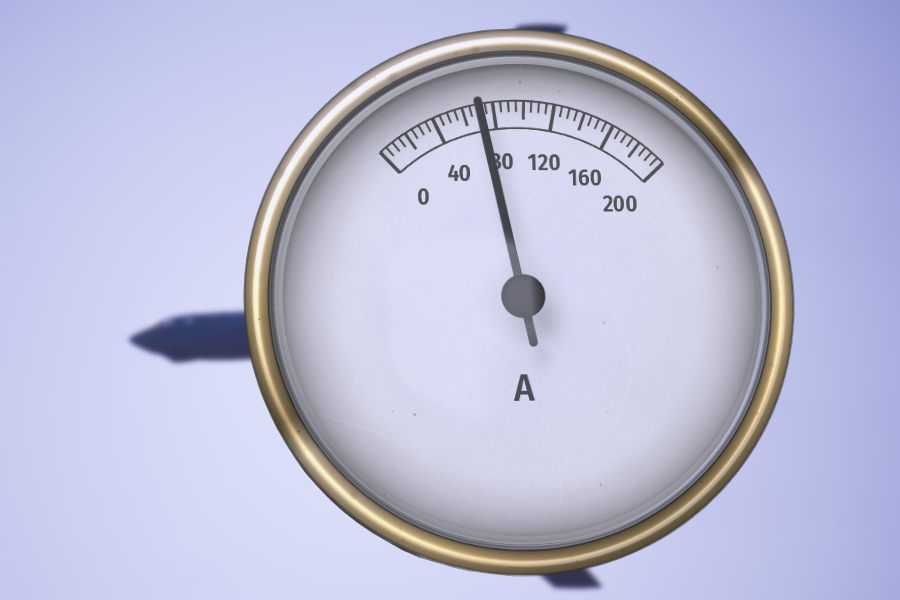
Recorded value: 70 A
